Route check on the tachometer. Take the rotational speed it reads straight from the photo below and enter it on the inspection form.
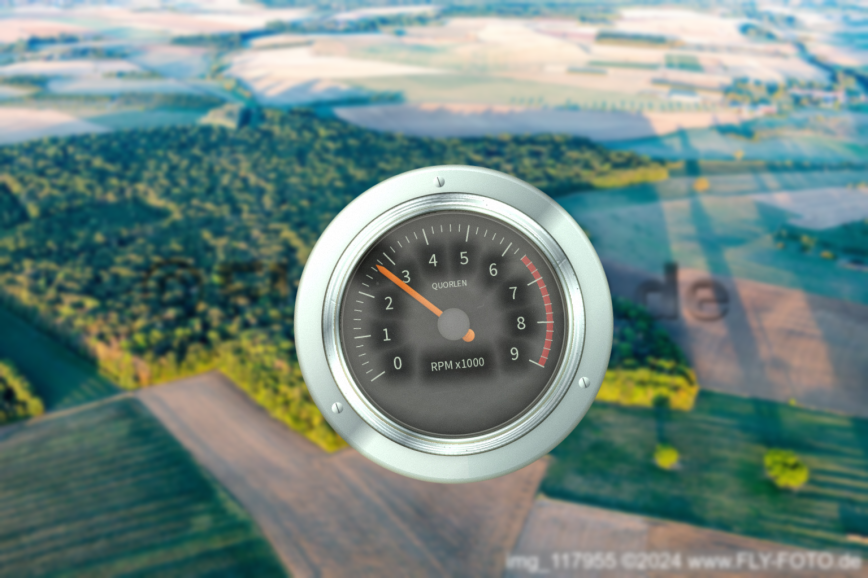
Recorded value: 2700 rpm
